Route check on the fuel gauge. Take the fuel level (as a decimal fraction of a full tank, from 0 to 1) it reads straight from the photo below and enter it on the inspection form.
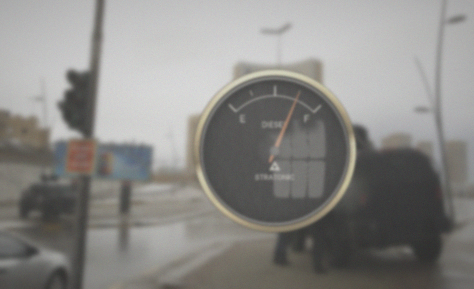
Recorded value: 0.75
